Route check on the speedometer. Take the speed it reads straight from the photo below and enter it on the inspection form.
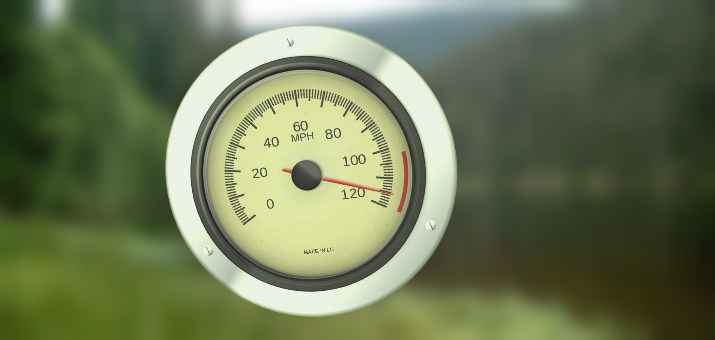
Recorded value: 115 mph
